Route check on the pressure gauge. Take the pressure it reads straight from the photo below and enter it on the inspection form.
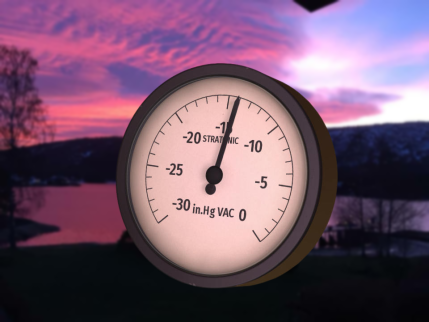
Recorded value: -14 inHg
